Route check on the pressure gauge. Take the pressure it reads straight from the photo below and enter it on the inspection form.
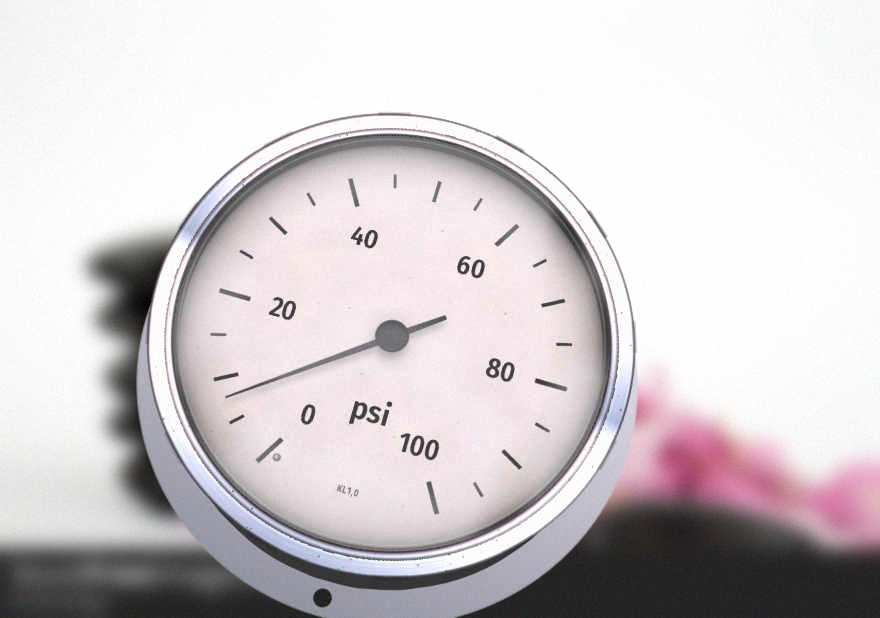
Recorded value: 7.5 psi
